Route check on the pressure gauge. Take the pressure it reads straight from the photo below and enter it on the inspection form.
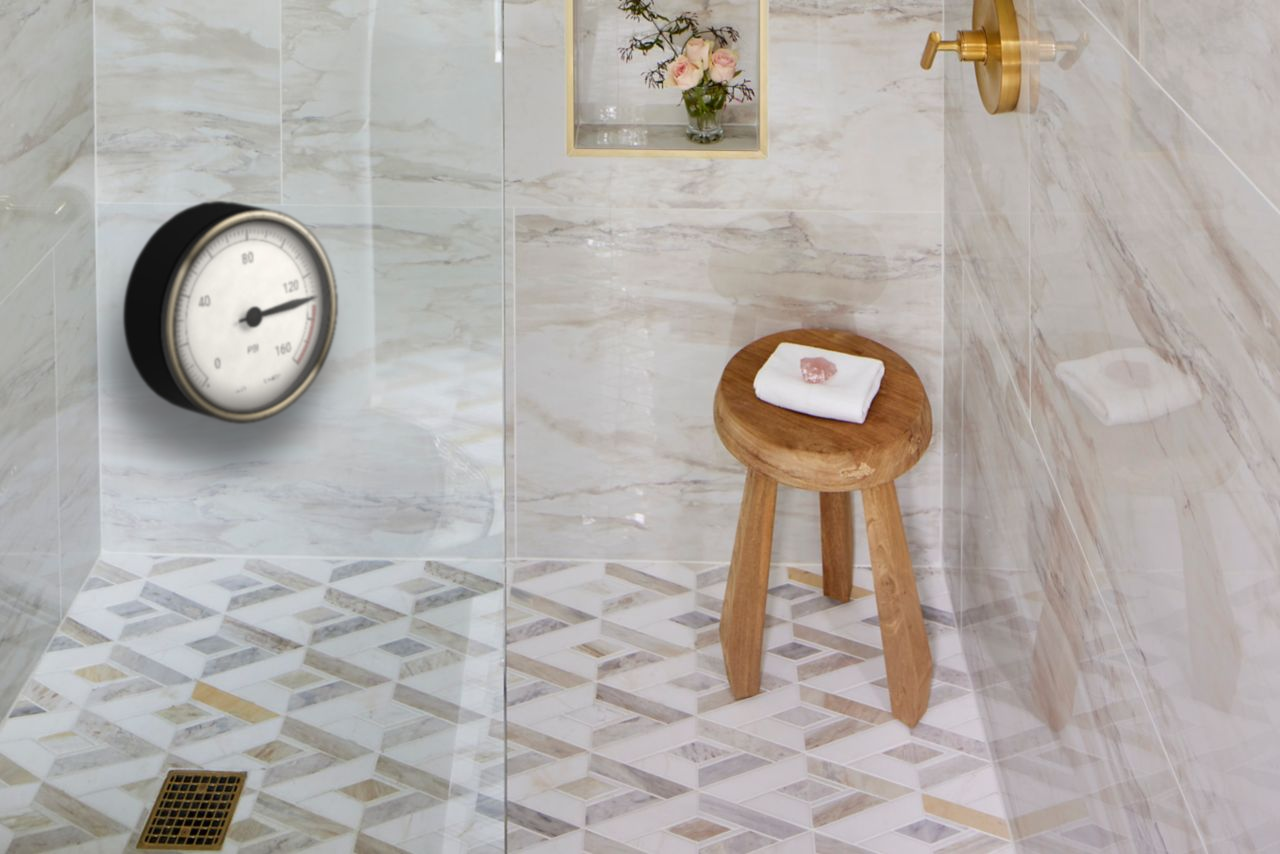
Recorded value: 130 psi
